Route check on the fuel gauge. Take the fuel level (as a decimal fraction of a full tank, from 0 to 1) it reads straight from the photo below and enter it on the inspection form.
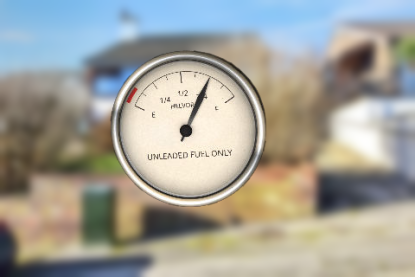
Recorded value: 0.75
